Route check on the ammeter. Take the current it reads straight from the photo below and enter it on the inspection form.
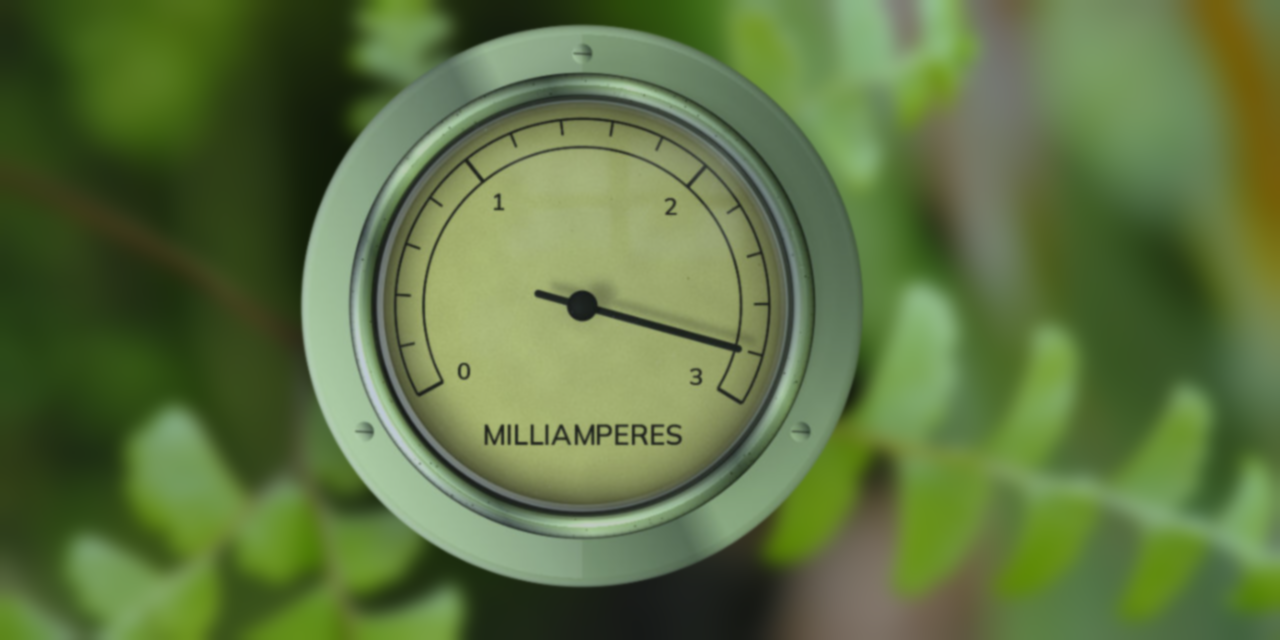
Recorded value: 2.8 mA
